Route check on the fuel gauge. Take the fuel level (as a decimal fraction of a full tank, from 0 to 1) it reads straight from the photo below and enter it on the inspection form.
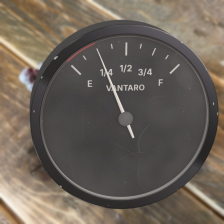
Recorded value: 0.25
